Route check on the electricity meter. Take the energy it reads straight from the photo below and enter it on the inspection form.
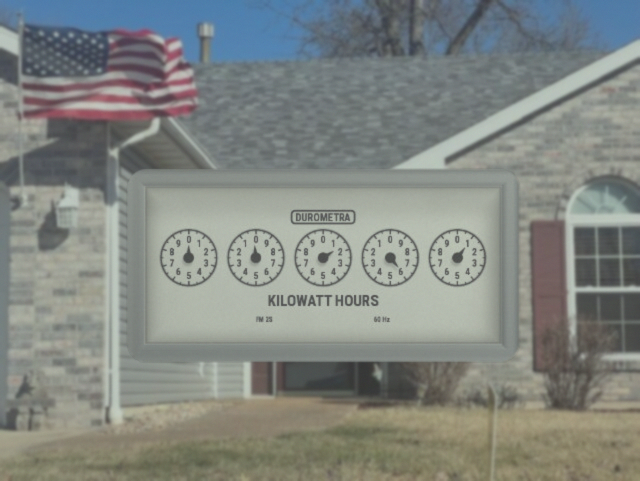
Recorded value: 161 kWh
